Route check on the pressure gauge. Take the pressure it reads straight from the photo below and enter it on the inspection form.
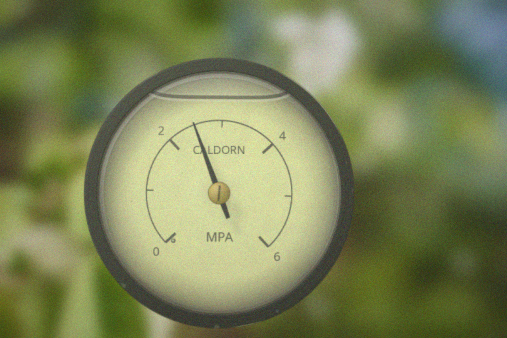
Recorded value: 2.5 MPa
